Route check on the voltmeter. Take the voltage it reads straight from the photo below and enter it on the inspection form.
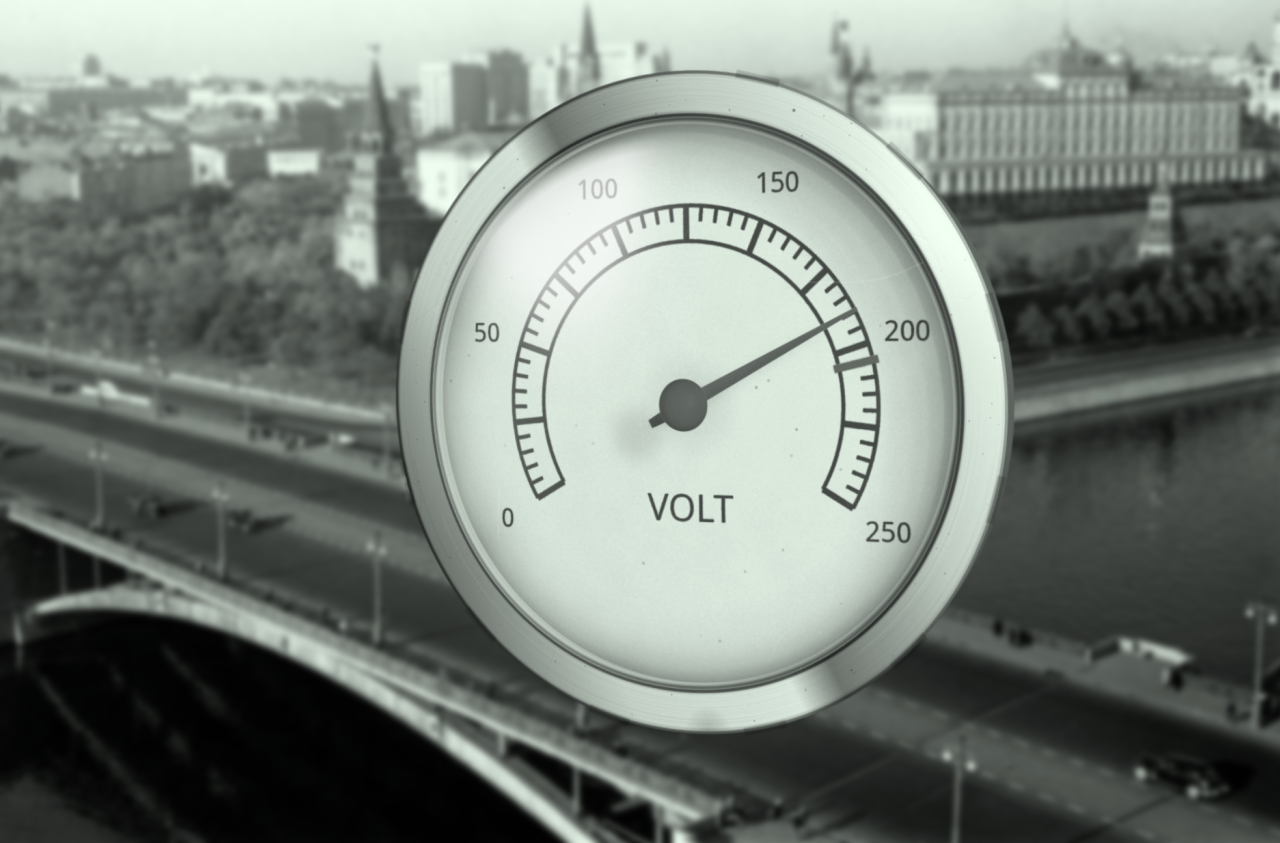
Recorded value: 190 V
